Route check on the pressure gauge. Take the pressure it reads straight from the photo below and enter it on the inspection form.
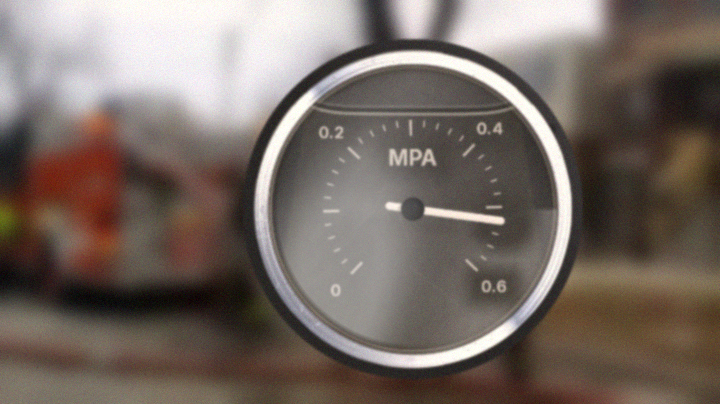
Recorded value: 0.52 MPa
